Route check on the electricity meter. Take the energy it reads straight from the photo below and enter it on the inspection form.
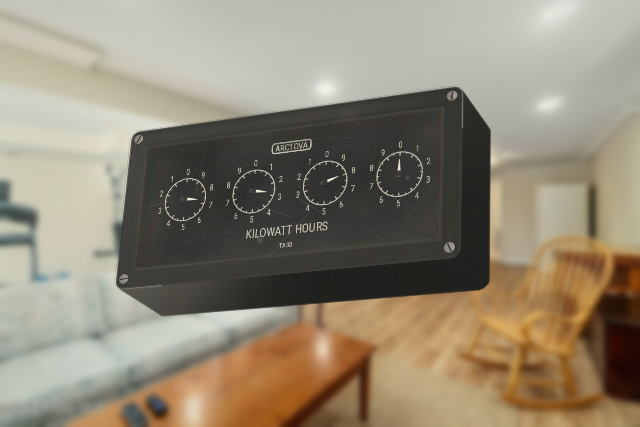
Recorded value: 7280 kWh
